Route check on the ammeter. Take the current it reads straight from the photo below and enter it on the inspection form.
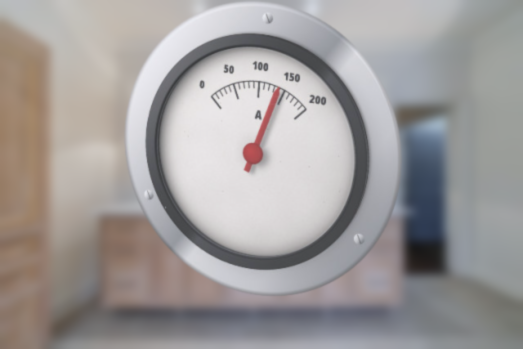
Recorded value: 140 A
